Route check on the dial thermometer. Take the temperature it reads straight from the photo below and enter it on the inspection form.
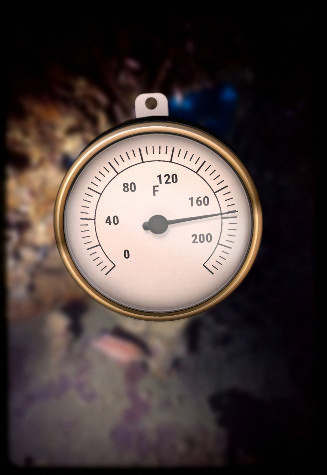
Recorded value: 176 °F
